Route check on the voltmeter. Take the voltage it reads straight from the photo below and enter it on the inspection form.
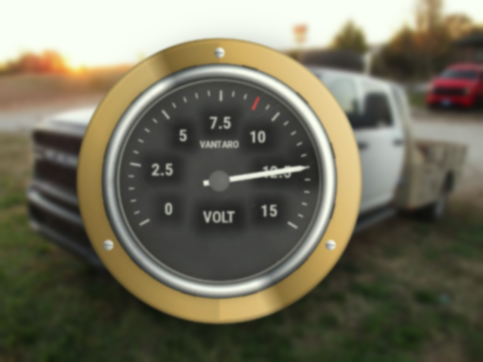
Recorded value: 12.5 V
